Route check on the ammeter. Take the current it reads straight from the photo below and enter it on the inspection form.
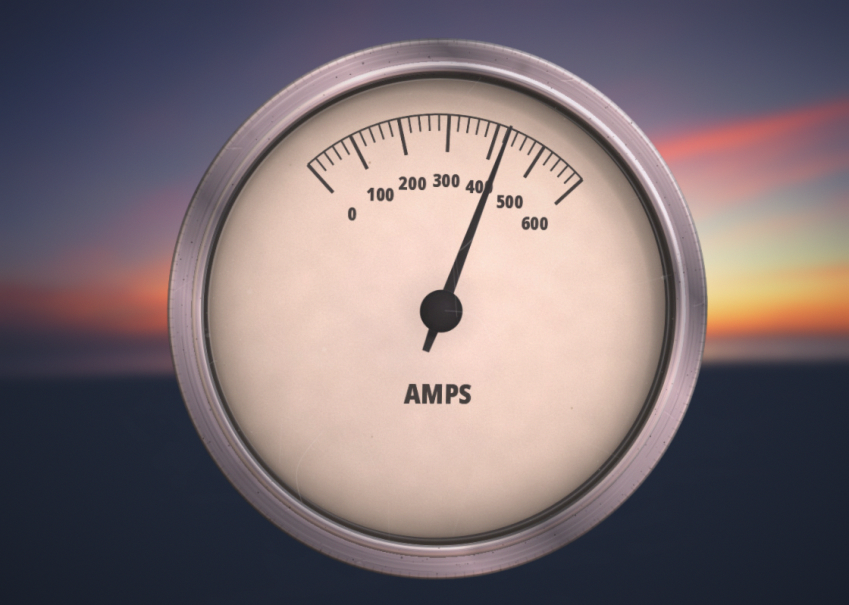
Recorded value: 420 A
